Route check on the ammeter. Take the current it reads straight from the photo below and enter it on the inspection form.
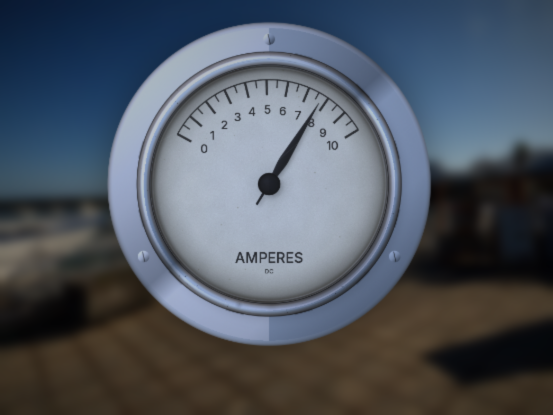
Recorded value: 7.75 A
